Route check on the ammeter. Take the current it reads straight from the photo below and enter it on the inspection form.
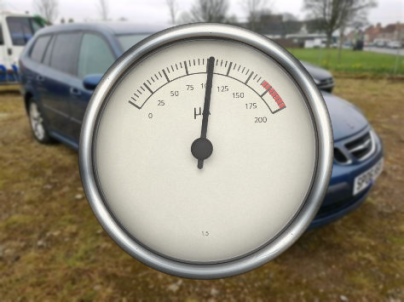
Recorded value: 105 µA
